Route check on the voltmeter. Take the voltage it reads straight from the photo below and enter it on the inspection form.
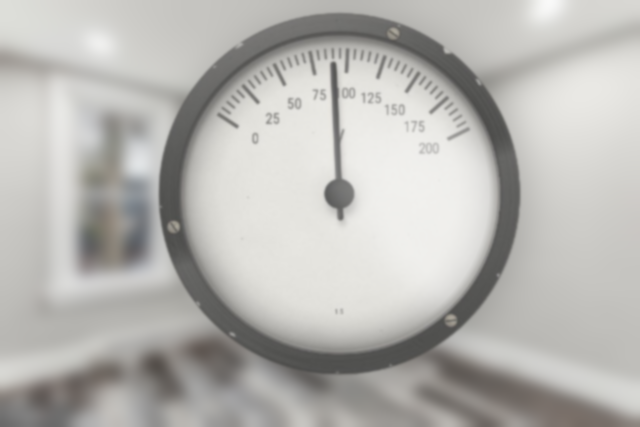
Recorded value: 90 V
